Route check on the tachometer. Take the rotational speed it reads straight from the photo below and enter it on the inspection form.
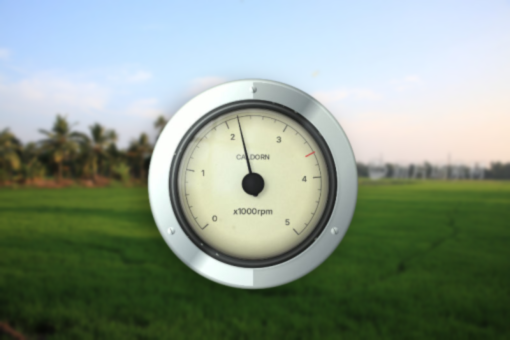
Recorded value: 2200 rpm
